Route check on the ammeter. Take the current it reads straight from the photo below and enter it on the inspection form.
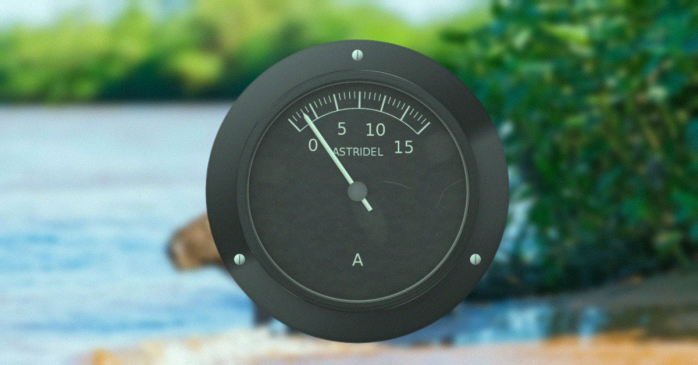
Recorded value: 1.5 A
